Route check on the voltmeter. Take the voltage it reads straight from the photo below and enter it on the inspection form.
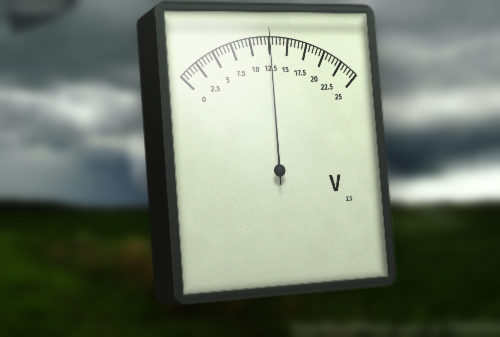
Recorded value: 12.5 V
